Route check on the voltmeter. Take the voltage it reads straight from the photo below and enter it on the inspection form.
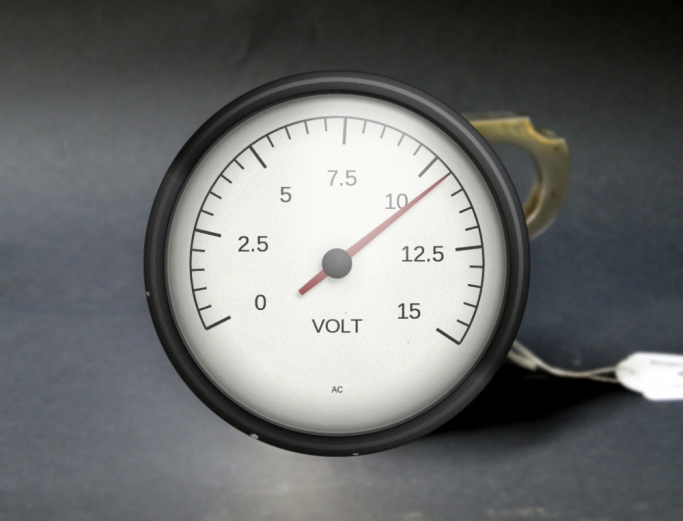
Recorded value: 10.5 V
